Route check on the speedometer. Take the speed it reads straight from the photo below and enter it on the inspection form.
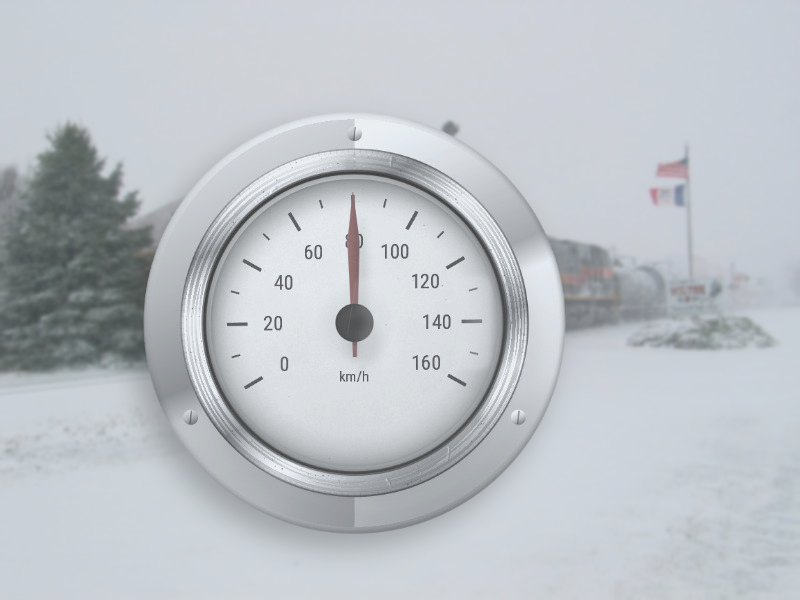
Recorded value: 80 km/h
